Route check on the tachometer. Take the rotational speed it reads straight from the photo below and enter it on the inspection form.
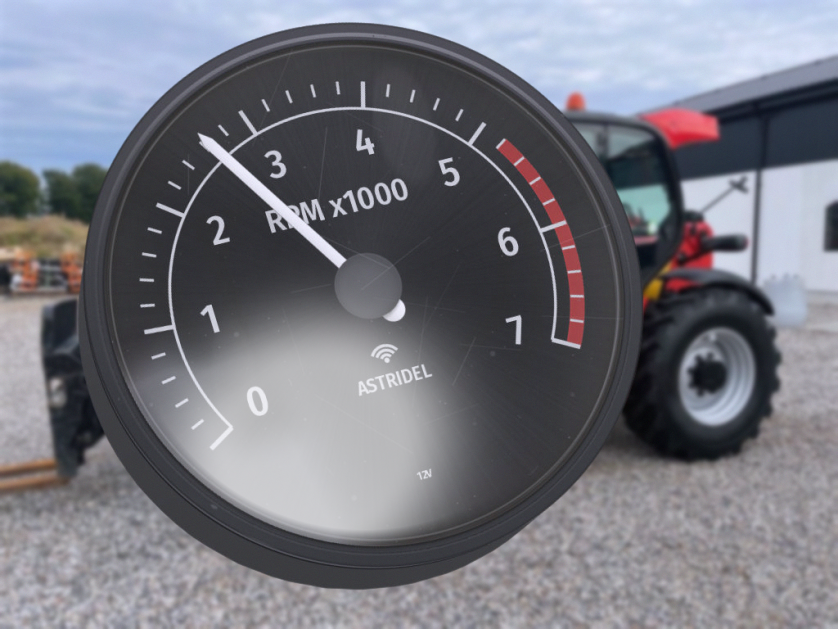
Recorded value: 2600 rpm
